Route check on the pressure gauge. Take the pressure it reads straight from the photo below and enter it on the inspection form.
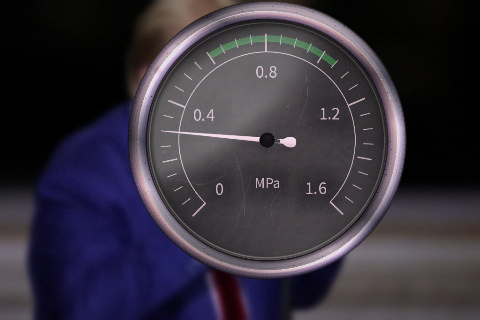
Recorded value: 0.3 MPa
